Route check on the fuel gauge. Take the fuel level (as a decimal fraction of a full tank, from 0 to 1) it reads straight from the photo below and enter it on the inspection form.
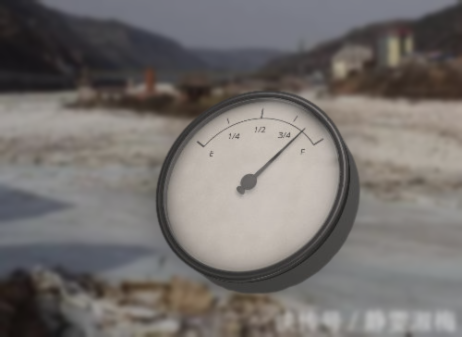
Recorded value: 0.875
